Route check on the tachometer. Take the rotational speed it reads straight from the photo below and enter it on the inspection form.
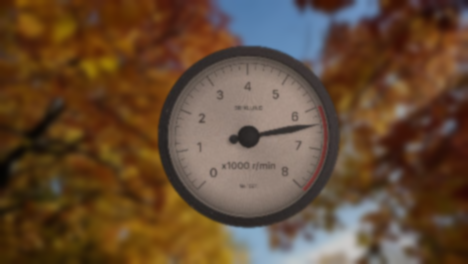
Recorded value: 6400 rpm
